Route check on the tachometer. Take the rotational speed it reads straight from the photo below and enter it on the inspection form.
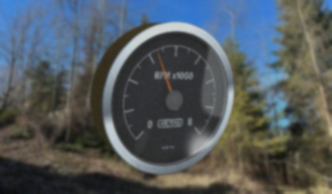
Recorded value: 3250 rpm
